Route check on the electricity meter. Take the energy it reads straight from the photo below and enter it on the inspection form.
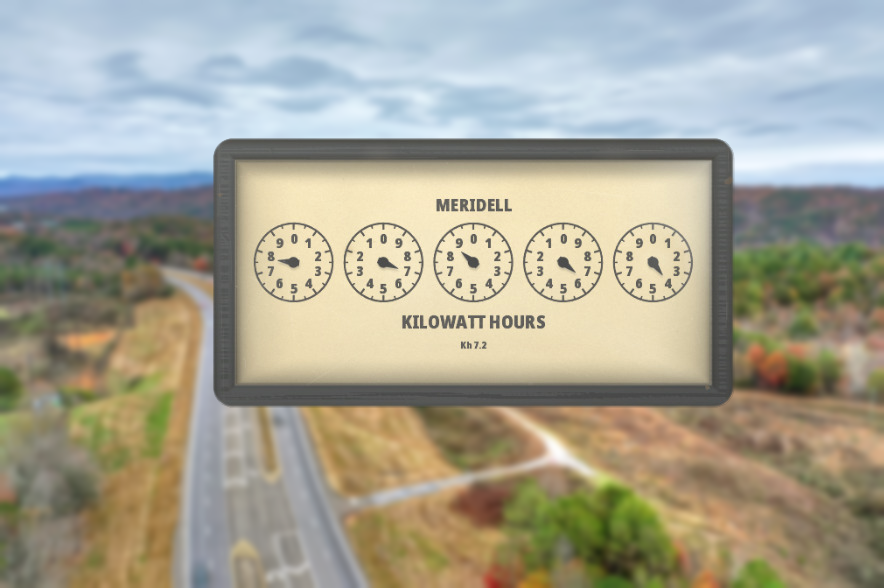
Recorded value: 76864 kWh
